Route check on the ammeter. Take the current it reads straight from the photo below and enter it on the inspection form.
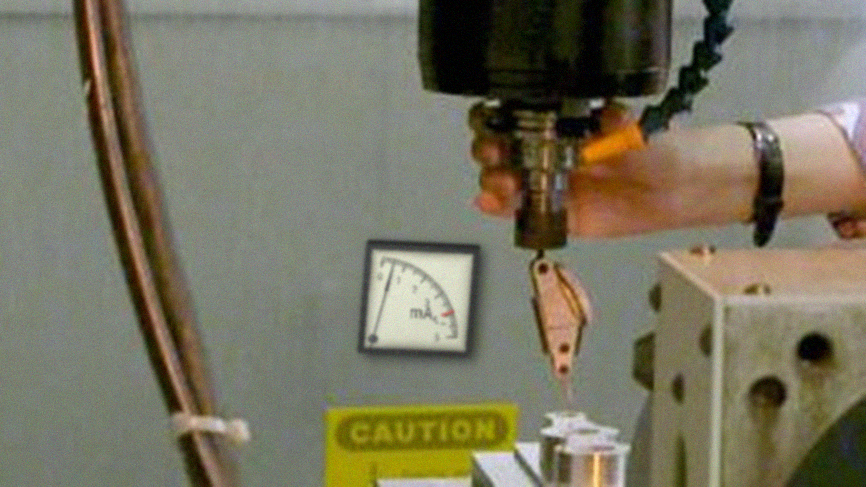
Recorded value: 0.5 mA
